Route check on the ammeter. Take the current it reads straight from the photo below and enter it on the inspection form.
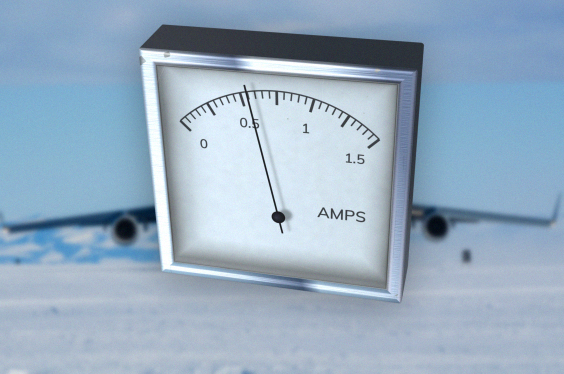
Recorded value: 0.55 A
